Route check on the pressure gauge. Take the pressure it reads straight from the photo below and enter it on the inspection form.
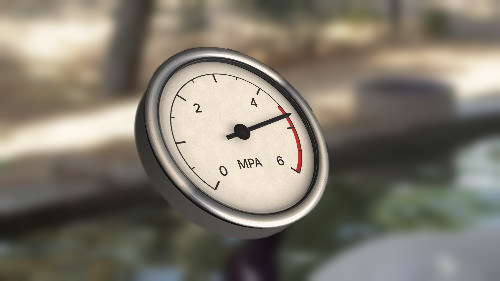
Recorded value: 4.75 MPa
